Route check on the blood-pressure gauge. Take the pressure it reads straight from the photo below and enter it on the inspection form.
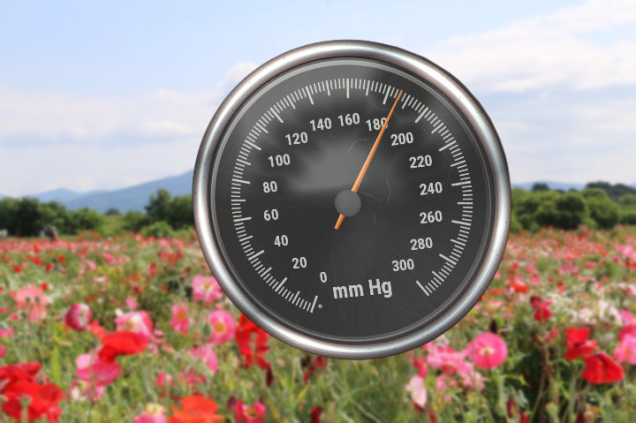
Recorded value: 186 mmHg
